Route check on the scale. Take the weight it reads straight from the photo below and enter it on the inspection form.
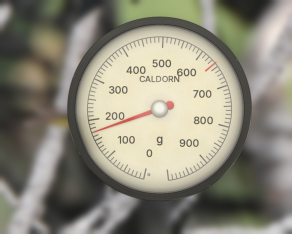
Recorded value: 170 g
